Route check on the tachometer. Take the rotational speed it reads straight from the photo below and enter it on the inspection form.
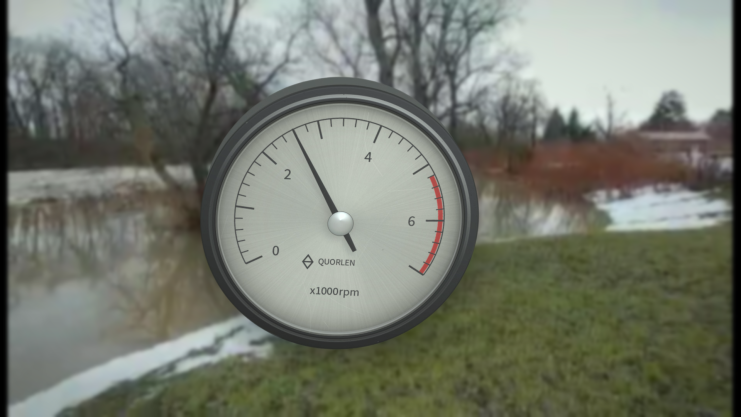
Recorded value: 2600 rpm
